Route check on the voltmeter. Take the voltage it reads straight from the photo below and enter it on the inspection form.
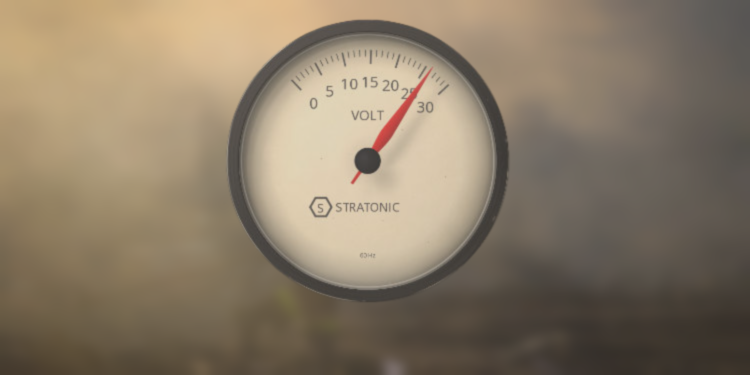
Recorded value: 26 V
